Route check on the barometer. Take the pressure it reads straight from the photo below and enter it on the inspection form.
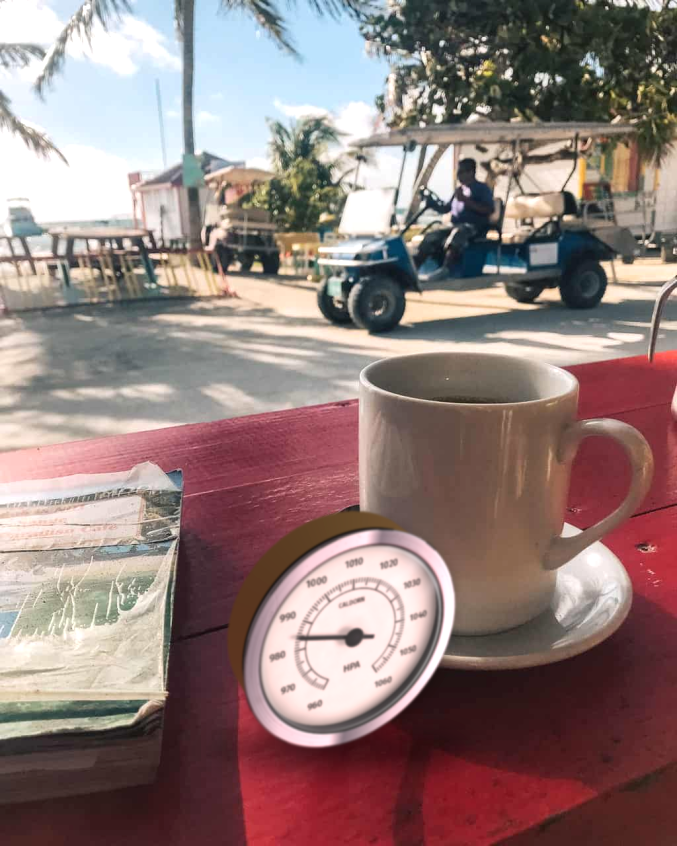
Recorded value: 985 hPa
